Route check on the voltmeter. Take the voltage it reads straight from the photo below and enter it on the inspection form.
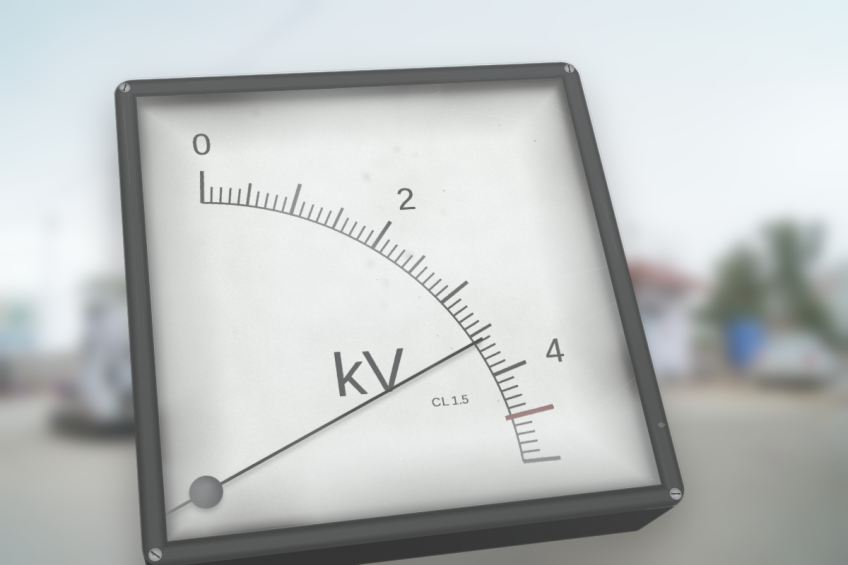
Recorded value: 3.6 kV
